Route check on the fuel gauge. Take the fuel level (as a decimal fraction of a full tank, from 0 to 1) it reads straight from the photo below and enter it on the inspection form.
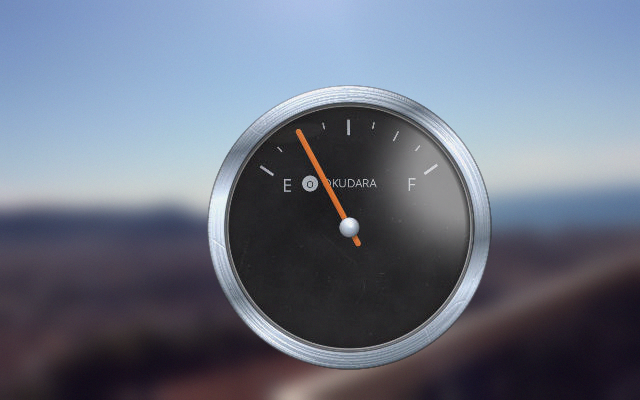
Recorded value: 0.25
